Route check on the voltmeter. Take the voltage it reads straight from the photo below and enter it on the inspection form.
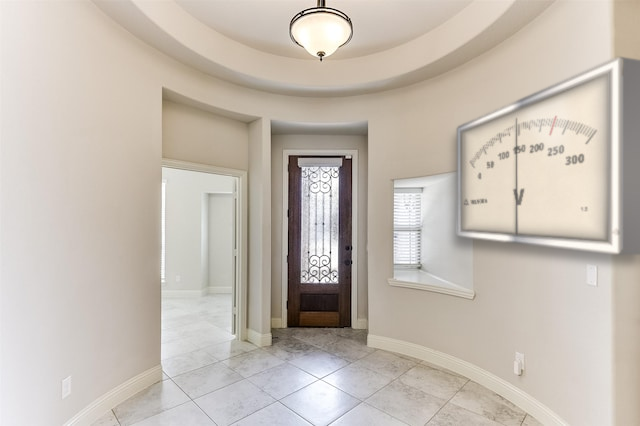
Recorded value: 150 V
